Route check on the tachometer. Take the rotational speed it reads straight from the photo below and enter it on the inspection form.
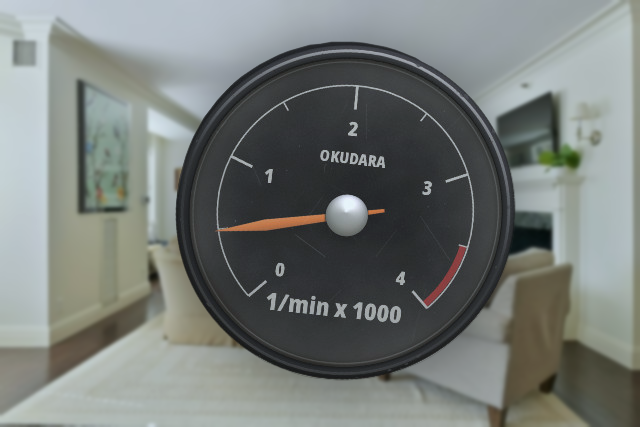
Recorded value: 500 rpm
